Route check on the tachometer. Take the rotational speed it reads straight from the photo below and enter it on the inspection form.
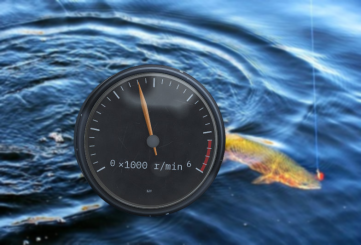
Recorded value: 2600 rpm
